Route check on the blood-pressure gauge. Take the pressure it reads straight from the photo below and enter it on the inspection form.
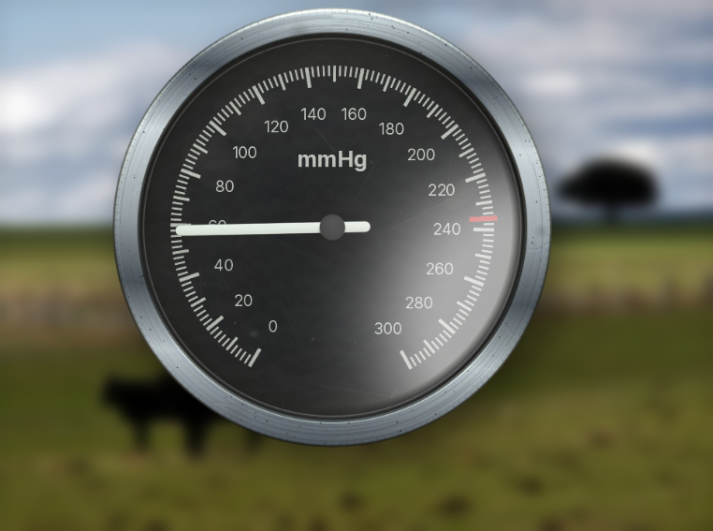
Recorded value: 58 mmHg
